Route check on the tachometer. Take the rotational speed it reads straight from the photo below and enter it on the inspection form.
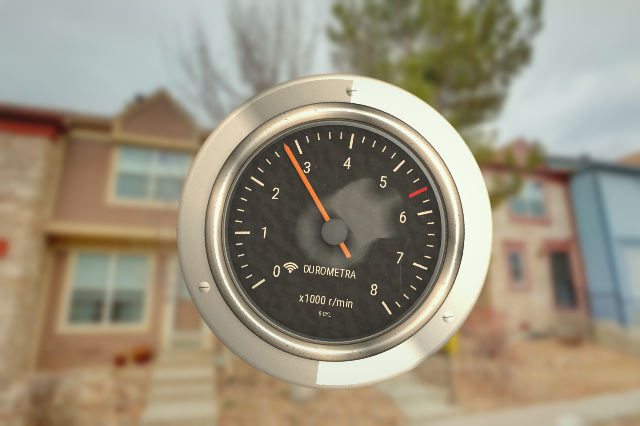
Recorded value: 2800 rpm
